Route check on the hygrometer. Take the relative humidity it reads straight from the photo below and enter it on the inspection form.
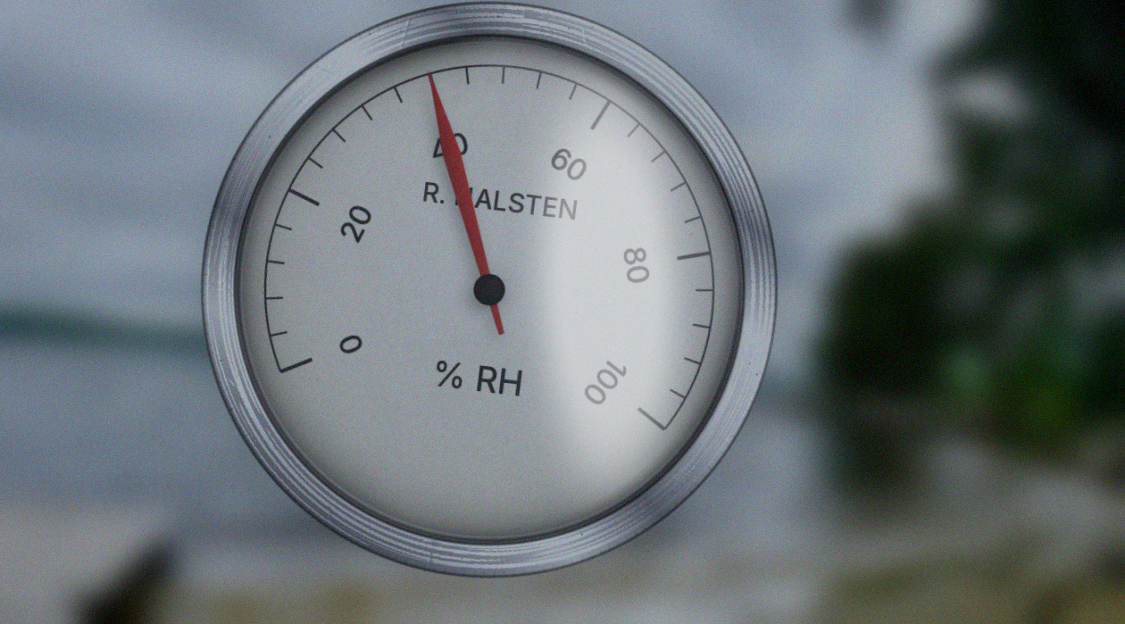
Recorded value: 40 %
